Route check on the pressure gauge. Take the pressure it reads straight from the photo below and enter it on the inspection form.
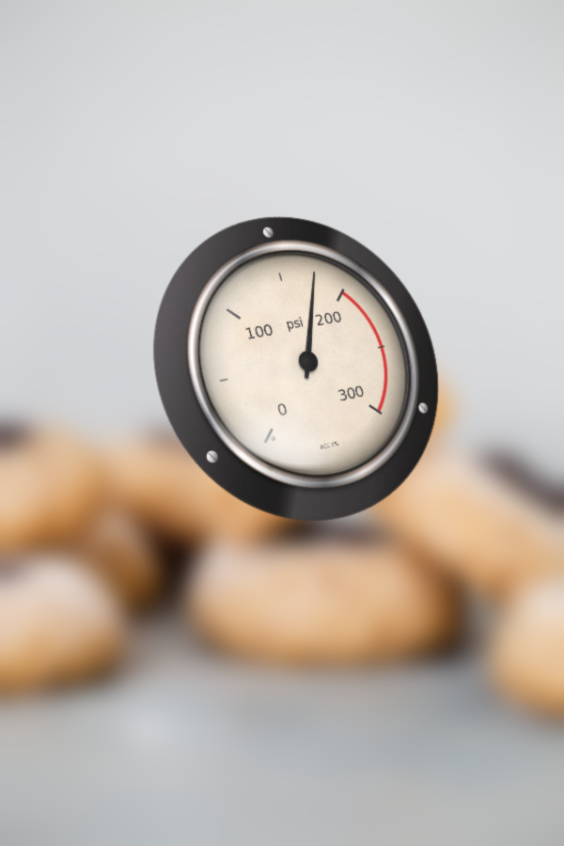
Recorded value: 175 psi
